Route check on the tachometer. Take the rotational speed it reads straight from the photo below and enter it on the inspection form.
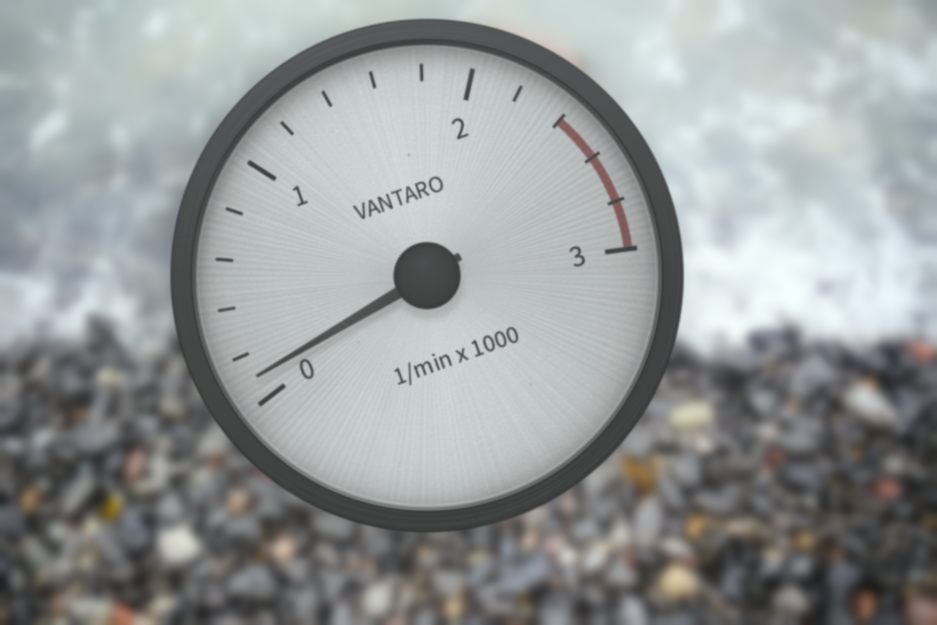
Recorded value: 100 rpm
